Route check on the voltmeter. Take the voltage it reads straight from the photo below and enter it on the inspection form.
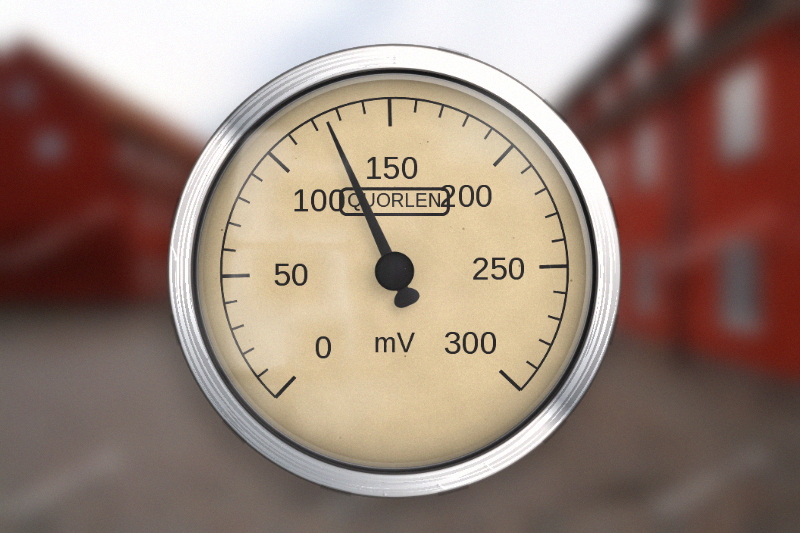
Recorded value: 125 mV
